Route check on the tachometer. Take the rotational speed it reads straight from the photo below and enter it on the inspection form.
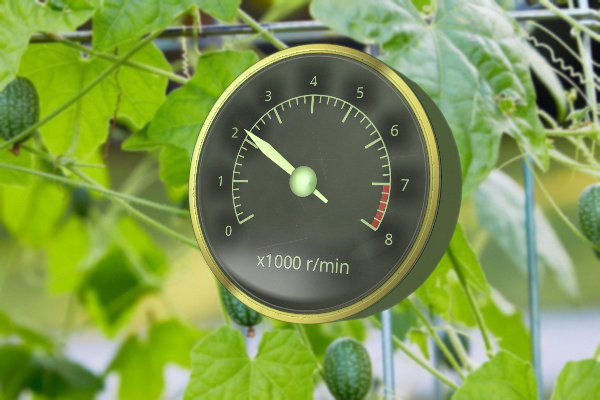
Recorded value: 2200 rpm
